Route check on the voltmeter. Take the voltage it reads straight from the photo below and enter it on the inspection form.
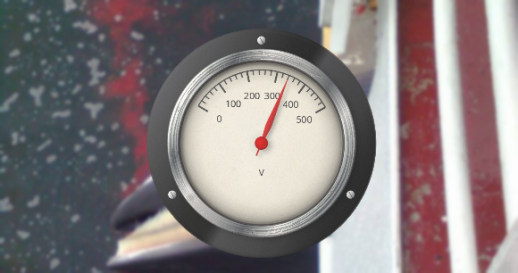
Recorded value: 340 V
